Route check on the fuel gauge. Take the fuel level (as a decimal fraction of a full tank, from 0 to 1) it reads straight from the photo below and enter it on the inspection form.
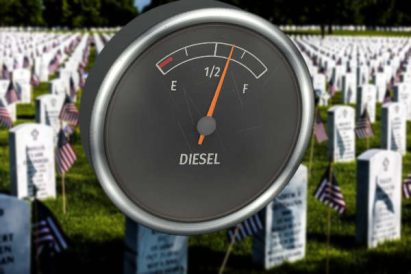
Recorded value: 0.625
